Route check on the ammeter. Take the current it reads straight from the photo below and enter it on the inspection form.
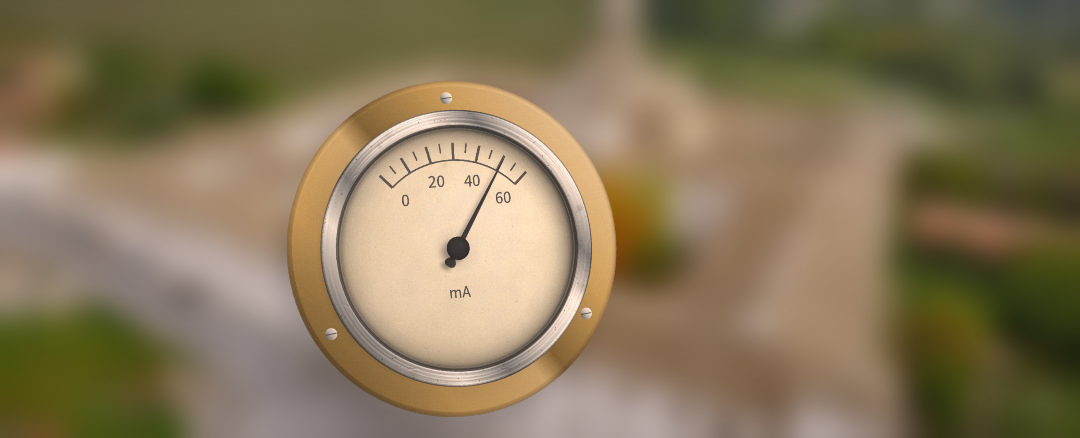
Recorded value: 50 mA
